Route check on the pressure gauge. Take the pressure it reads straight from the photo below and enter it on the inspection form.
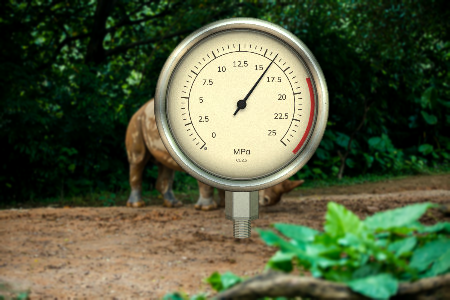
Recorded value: 16 MPa
